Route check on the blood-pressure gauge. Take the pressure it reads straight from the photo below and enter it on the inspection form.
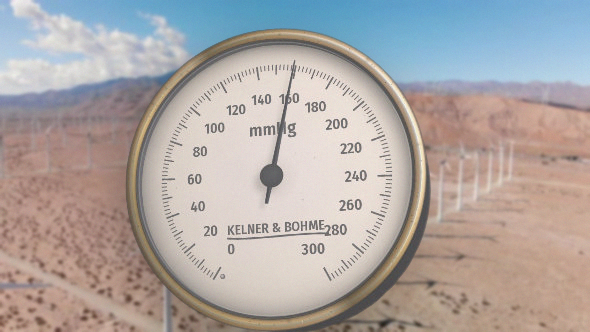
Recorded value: 160 mmHg
